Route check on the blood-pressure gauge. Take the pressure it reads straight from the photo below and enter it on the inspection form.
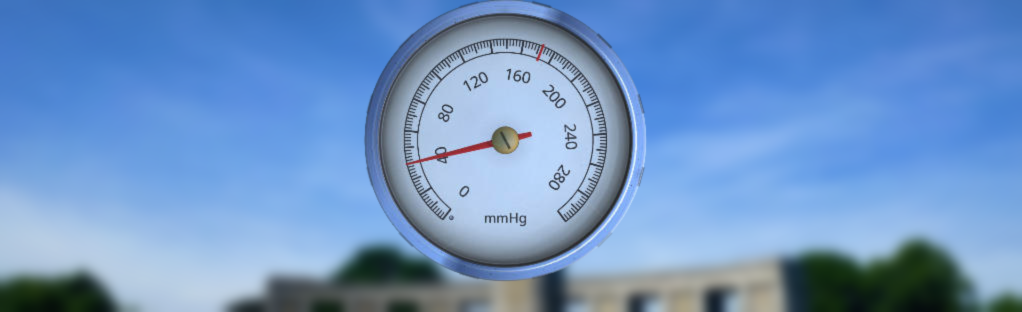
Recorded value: 40 mmHg
